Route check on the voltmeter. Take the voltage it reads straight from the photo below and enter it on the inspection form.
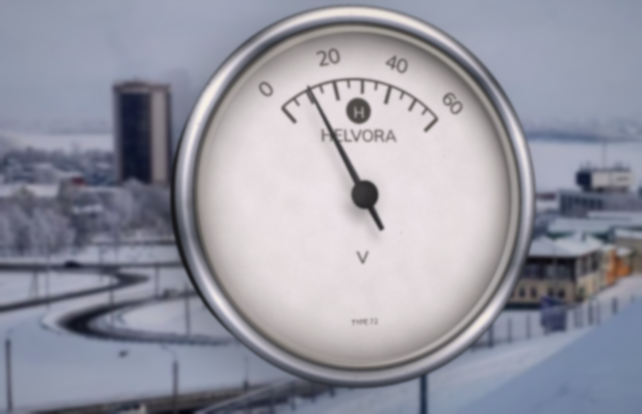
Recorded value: 10 V
